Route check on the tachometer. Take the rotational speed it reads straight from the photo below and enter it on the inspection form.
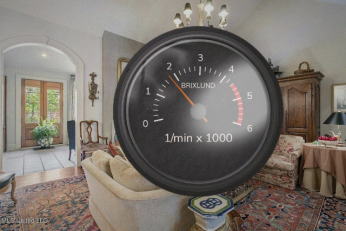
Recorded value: 1800 rpm
